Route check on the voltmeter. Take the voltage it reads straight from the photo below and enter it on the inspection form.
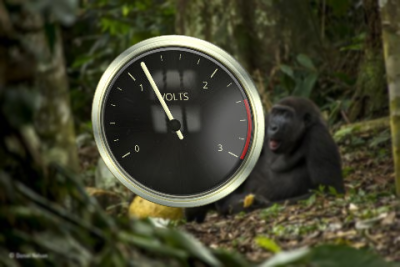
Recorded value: 1.2 V
